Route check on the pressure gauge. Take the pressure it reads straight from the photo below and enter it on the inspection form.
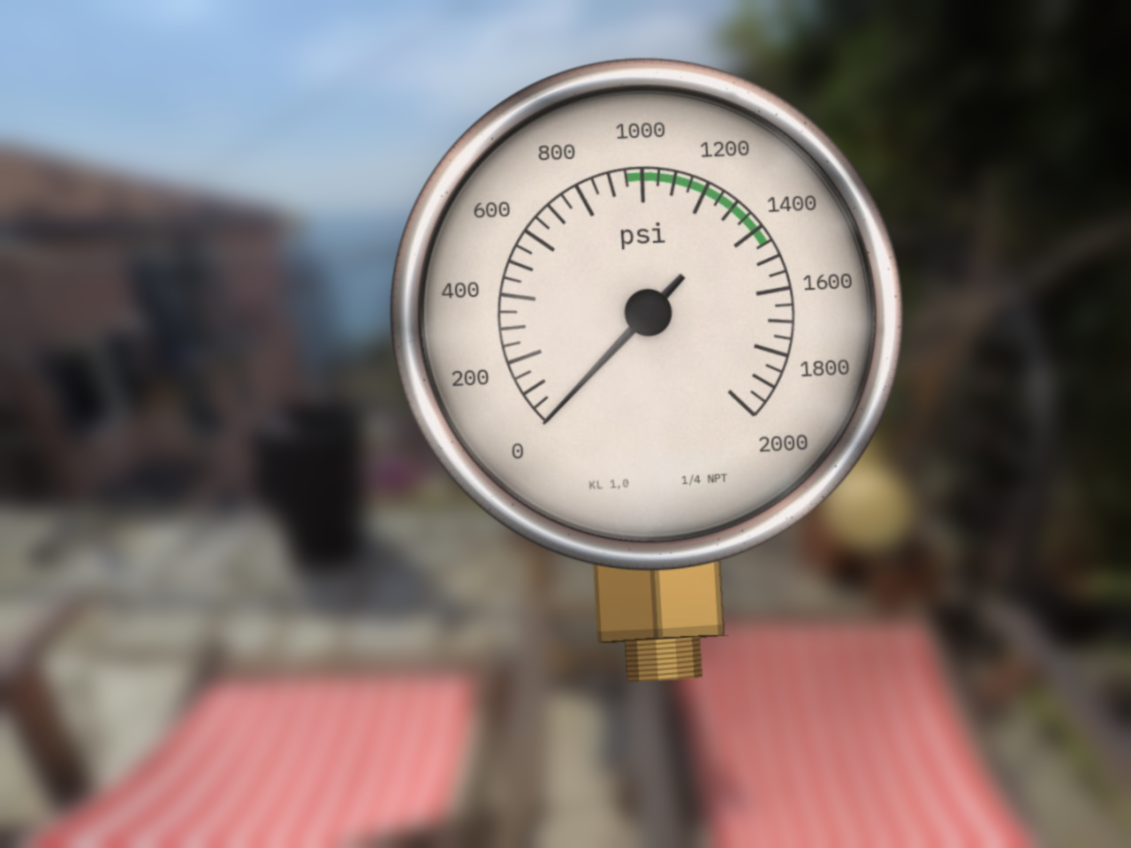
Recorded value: 0 psi
